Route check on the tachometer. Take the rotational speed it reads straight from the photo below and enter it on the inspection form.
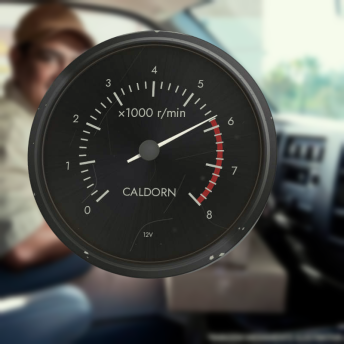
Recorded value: 5800 rpm
